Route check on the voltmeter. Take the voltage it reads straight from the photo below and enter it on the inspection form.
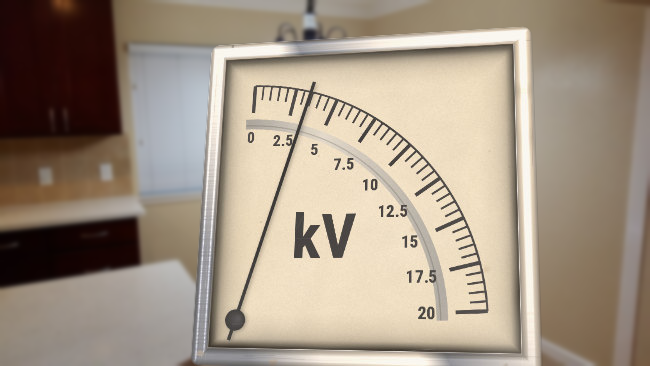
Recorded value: 3.5 kV
